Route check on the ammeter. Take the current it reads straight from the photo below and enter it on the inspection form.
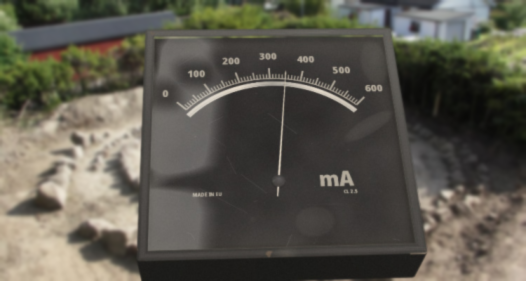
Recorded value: 350 mA
